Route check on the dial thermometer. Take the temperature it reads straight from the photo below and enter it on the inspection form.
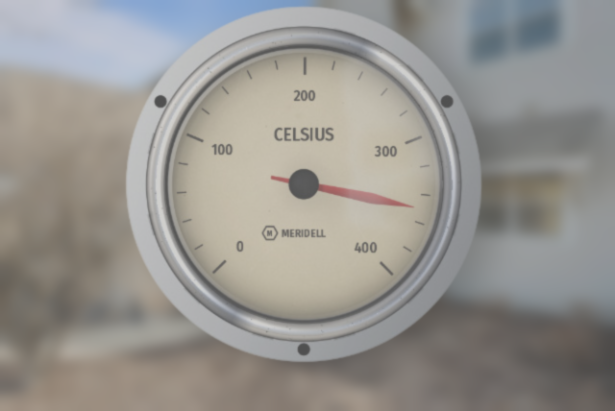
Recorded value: 350 °C
